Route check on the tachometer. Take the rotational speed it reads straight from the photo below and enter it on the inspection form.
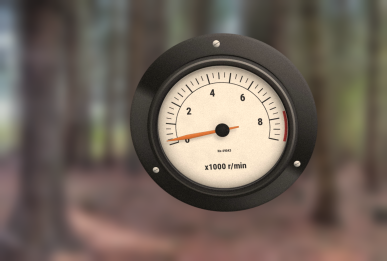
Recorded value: 250 rpm
